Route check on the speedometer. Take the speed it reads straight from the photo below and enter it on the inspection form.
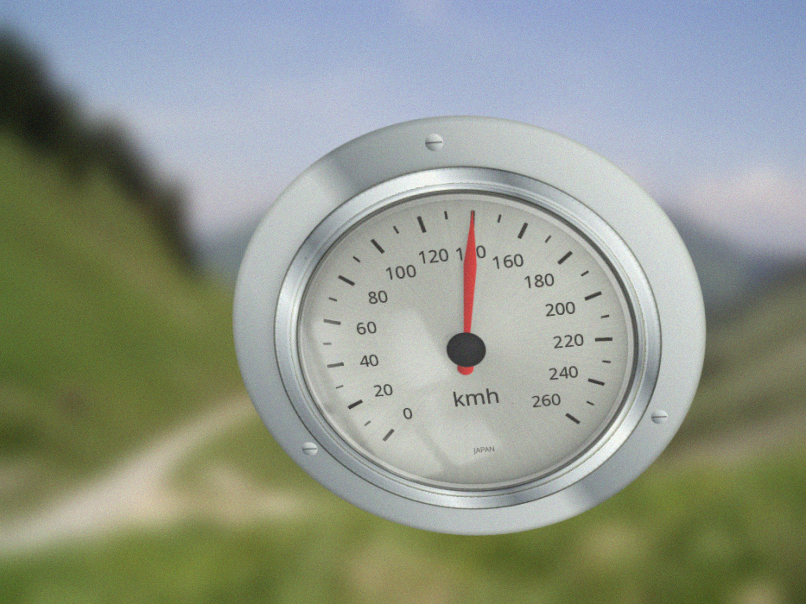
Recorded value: 140 km/h
